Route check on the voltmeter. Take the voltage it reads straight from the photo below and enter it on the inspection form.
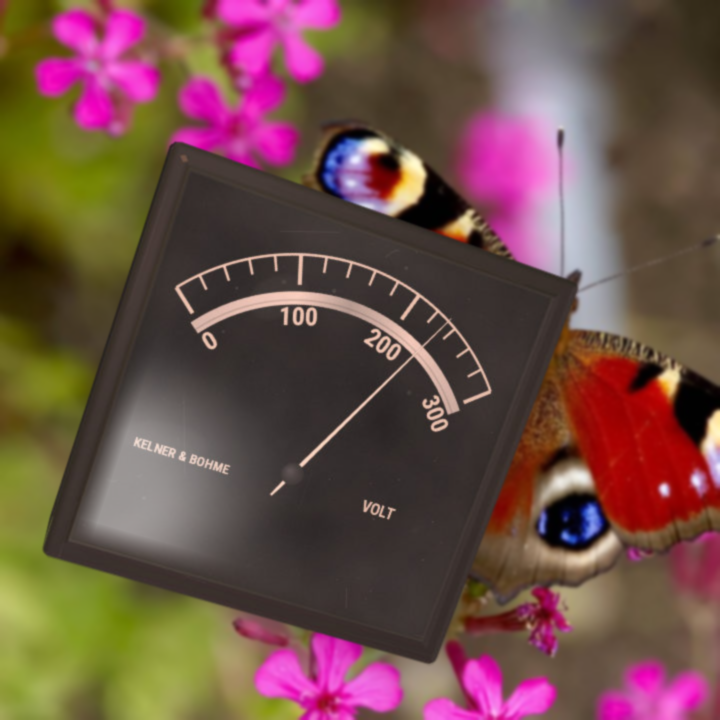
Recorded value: 230 V
